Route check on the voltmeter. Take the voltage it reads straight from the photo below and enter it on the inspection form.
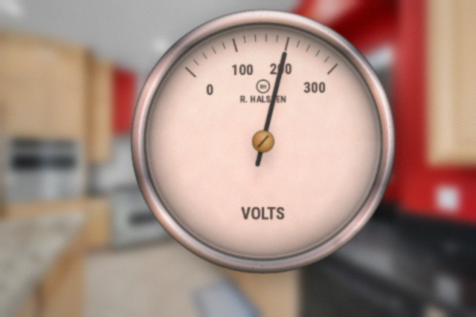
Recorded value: 200 V
